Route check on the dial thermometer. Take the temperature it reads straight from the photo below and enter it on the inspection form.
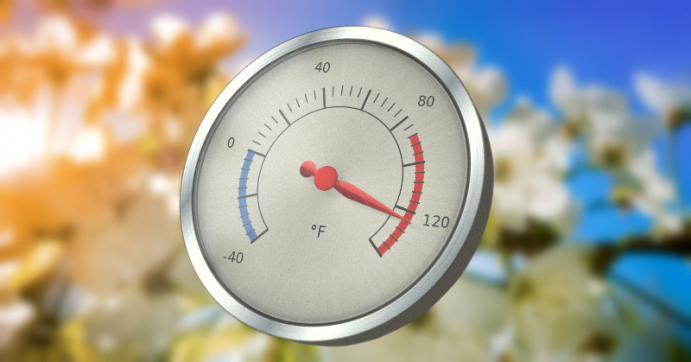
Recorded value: 124 °F
